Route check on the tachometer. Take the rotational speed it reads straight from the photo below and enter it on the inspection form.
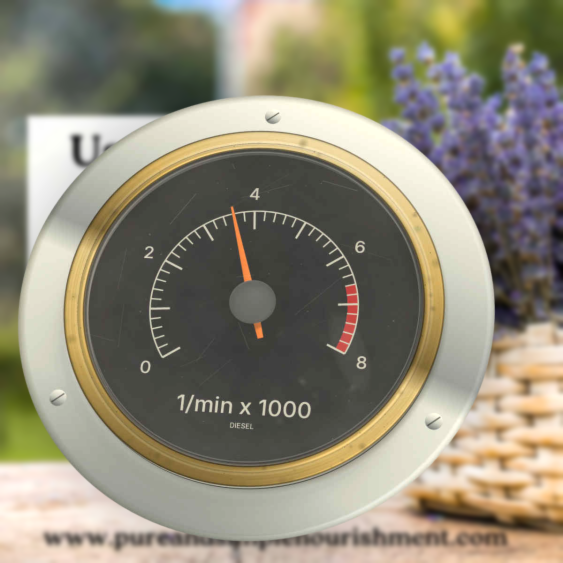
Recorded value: 3600 rpm
